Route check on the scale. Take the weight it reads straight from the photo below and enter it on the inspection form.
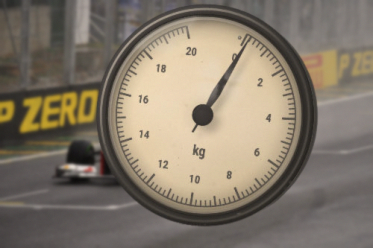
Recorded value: 0.2 kg
